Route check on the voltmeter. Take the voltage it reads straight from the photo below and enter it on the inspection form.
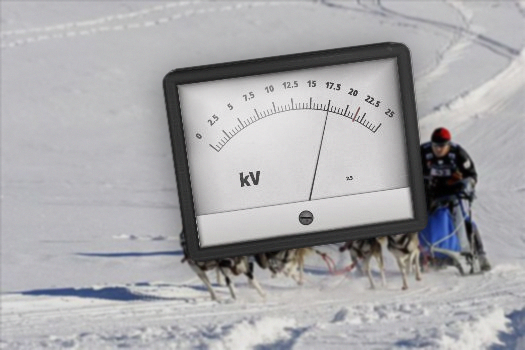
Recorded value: 17.5 kV
